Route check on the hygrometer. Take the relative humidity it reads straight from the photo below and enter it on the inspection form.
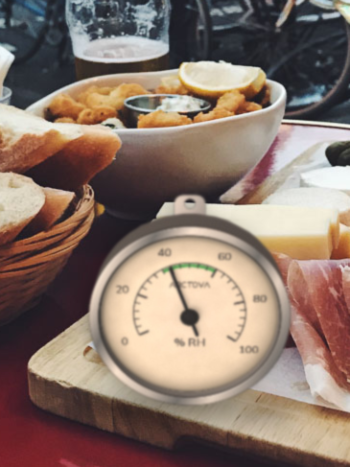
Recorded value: 40 %
